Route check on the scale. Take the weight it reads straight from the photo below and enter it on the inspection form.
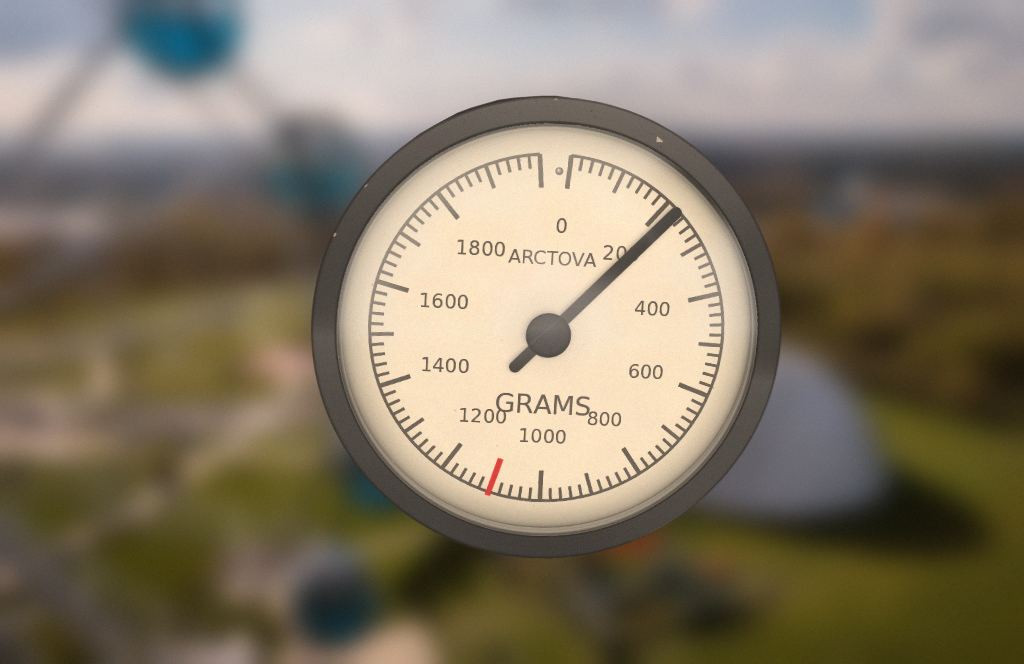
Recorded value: 220 g
